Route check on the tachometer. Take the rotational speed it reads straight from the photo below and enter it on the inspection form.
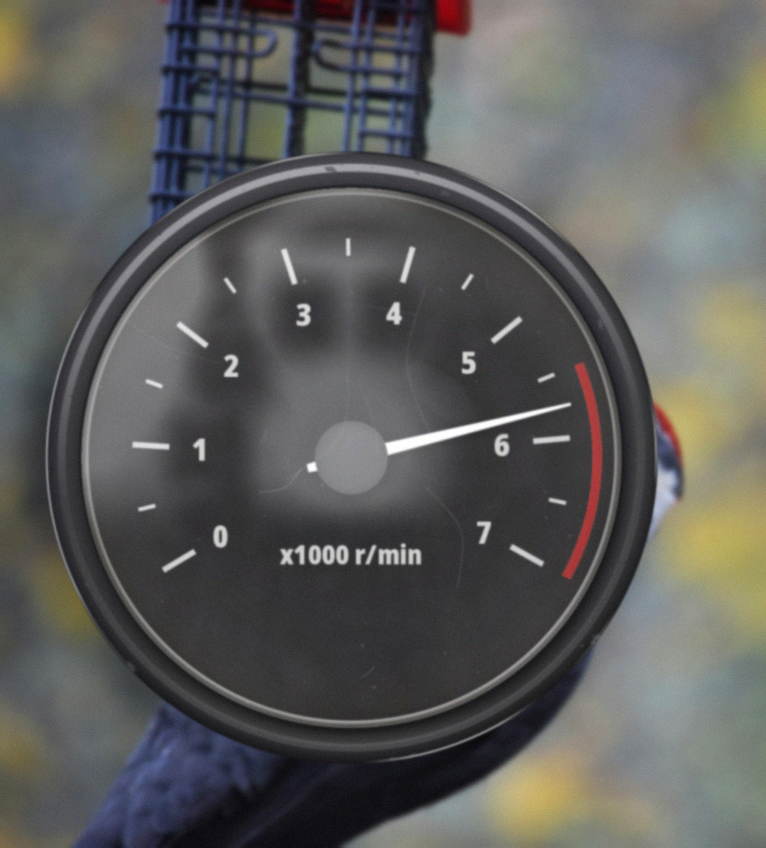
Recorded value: 5750 rpm
